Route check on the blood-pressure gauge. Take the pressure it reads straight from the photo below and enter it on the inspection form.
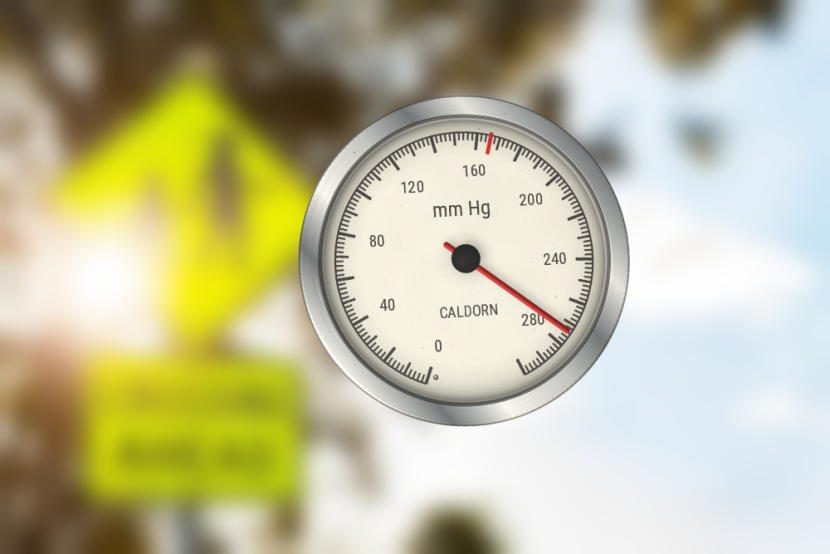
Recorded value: 274 mmHg
